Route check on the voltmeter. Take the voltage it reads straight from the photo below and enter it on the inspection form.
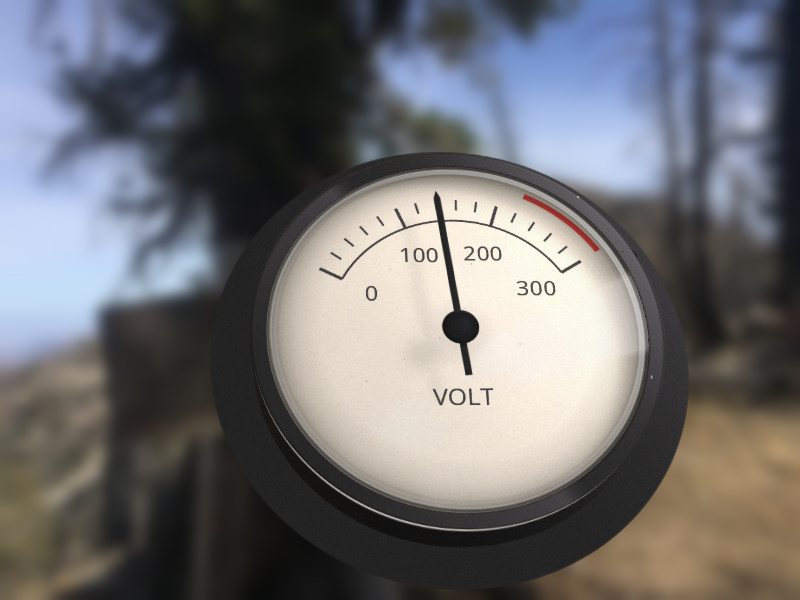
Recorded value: 140 V
